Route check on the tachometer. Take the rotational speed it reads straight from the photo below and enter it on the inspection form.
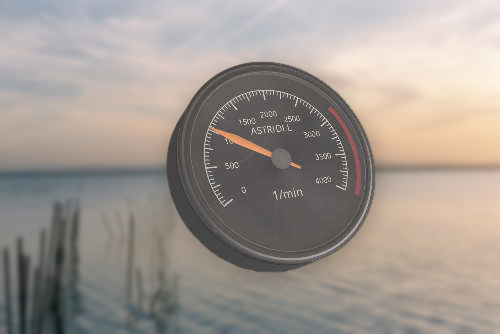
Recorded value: 1000 rpm
